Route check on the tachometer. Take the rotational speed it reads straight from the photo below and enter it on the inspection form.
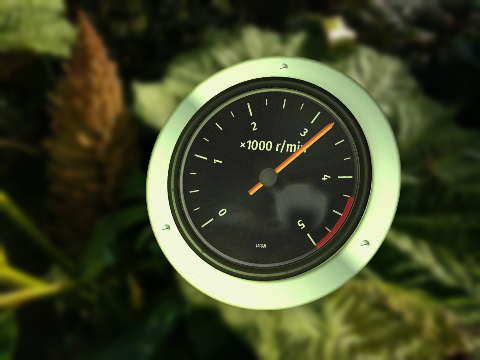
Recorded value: 3250 rpm
